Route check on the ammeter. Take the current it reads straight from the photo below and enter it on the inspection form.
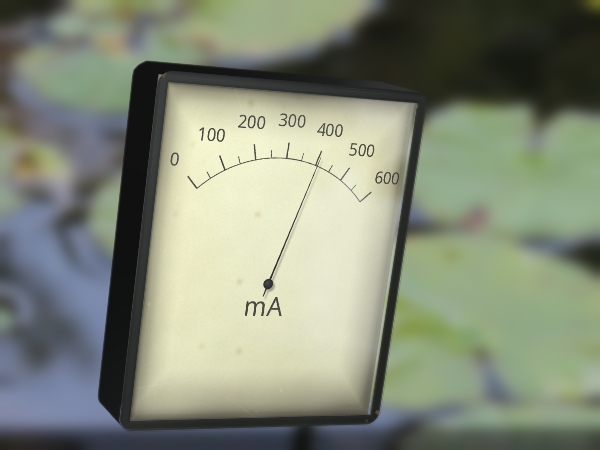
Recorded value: 400 mA
